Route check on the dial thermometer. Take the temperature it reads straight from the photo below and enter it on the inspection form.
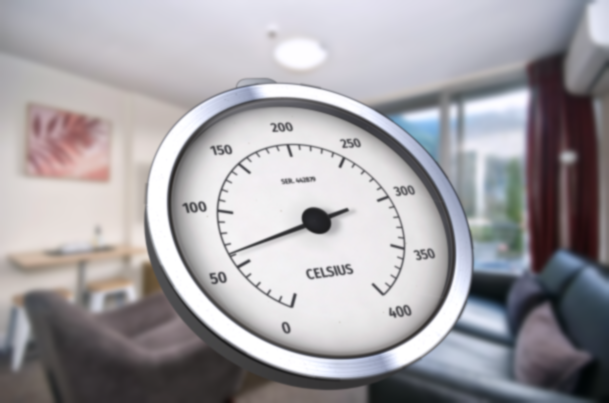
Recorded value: 60 °C
